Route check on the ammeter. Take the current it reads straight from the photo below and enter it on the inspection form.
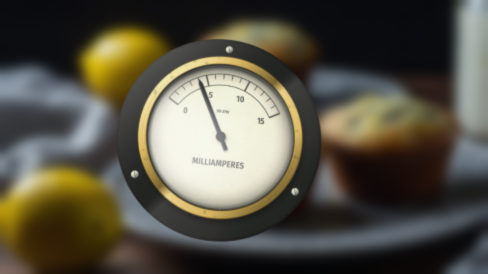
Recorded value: 4 mA
